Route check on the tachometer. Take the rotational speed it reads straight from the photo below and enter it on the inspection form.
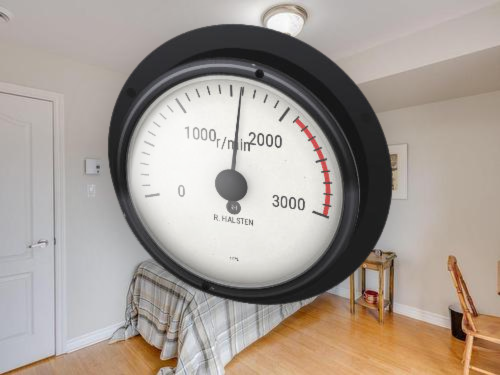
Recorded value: 1600 rpm
